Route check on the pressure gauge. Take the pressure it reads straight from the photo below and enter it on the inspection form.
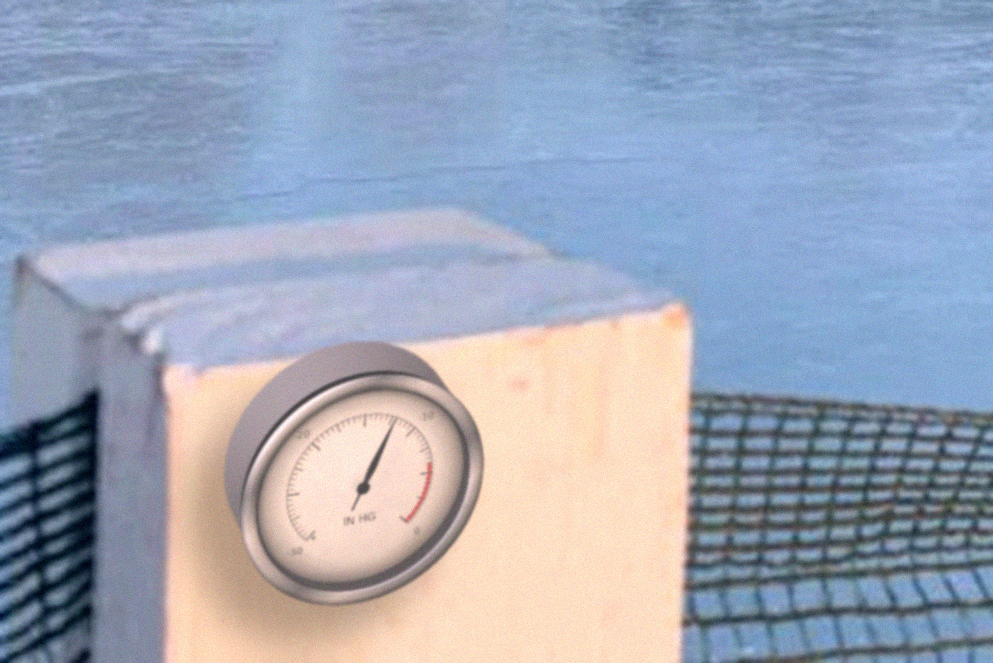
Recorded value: -12.5 inHg
